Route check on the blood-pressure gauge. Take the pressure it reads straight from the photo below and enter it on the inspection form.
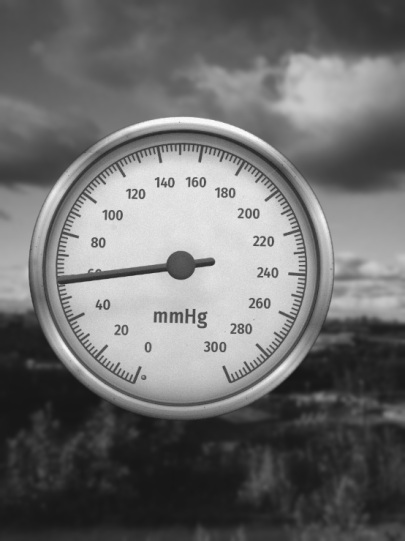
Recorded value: 58 mmHg
